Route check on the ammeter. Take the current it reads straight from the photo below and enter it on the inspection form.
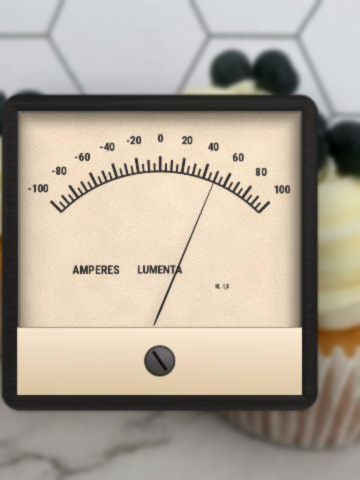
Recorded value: 50 A
